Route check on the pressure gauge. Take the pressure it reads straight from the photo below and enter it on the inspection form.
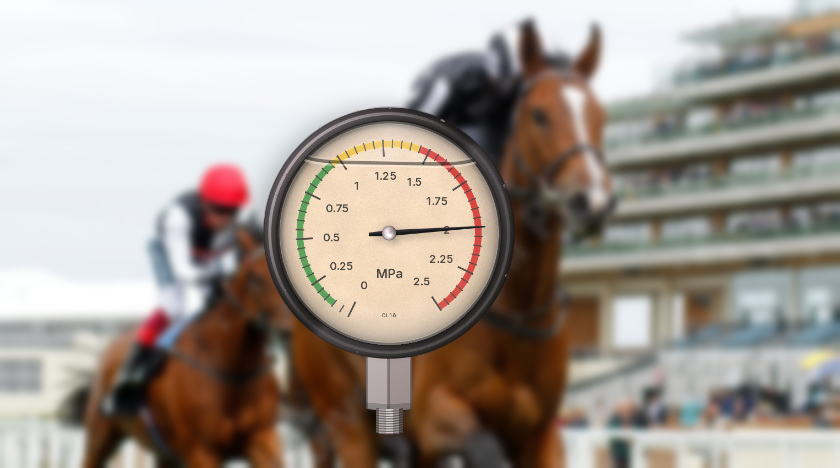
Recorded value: 2 MPa
